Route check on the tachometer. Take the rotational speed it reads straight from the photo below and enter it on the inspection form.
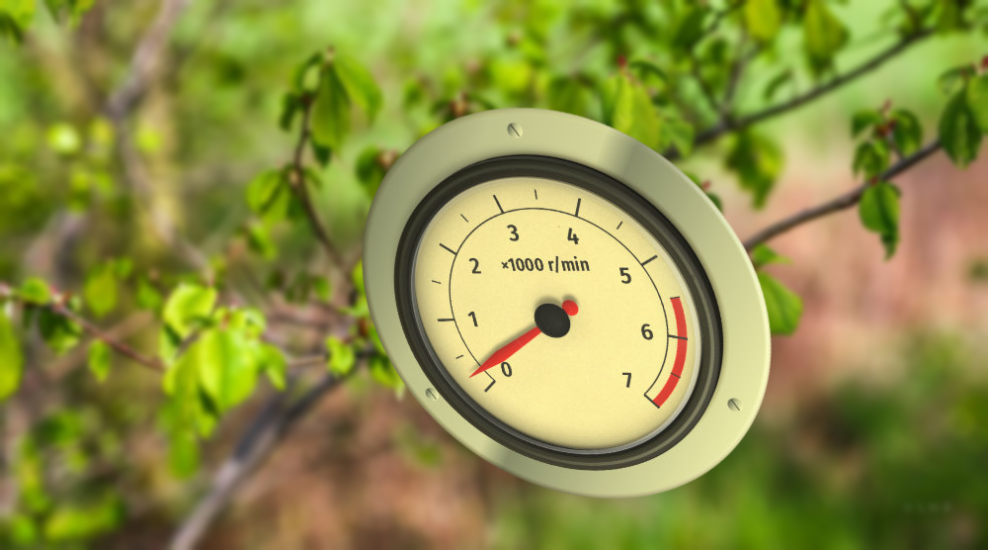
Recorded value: 250 rpm
